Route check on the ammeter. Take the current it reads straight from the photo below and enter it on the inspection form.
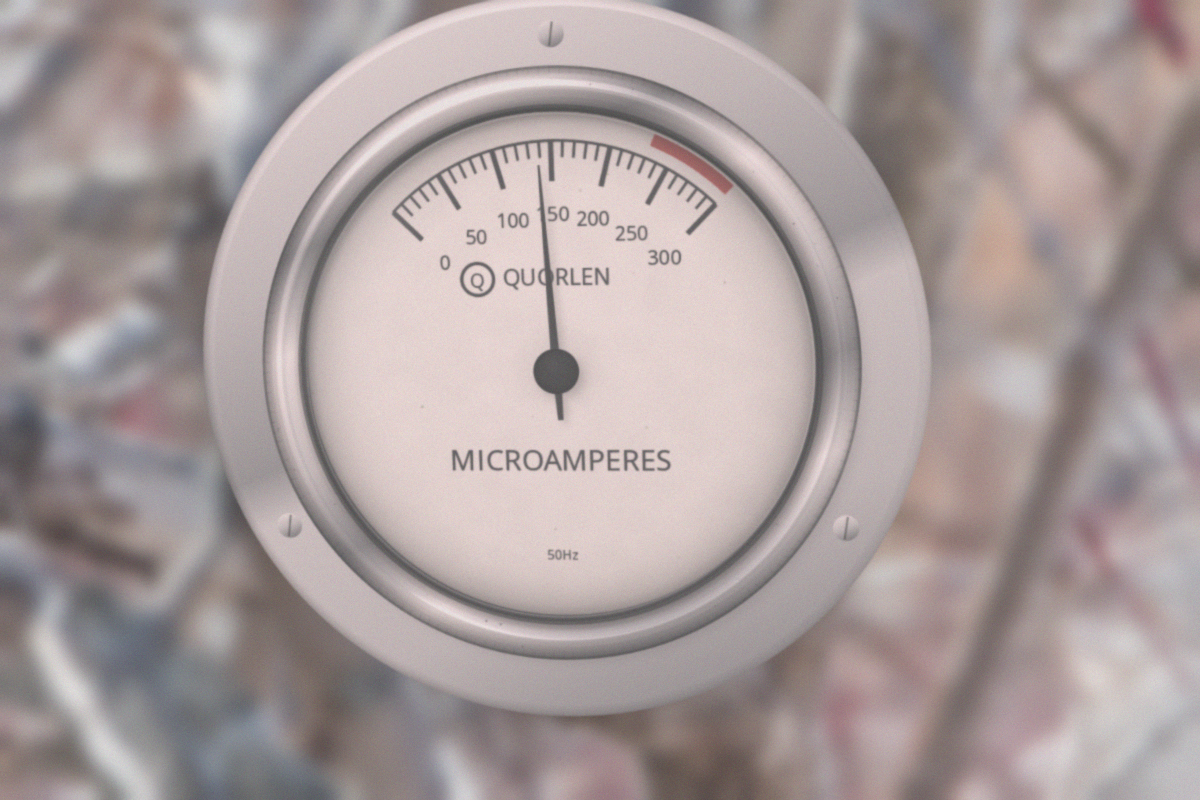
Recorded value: 140 µA
